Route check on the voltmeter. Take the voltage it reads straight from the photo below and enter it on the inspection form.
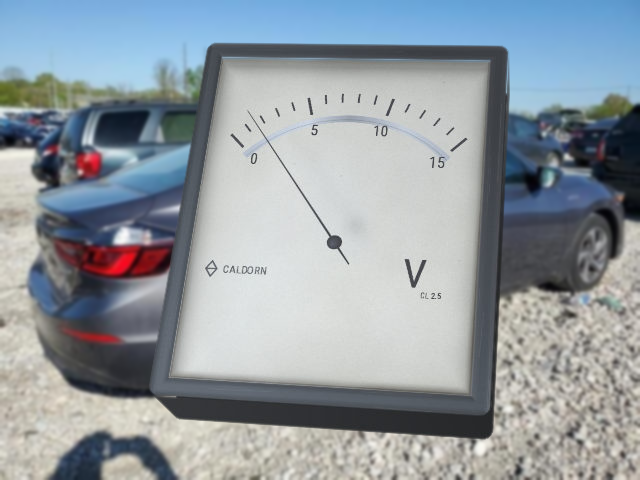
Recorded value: 1.5 V
